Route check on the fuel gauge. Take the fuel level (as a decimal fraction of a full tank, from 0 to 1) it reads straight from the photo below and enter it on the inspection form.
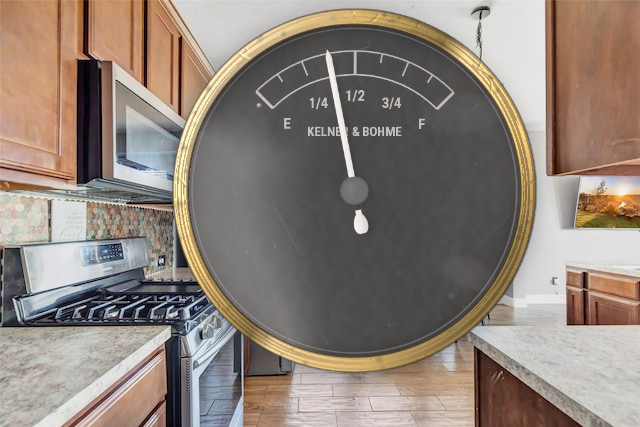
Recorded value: 0.375
